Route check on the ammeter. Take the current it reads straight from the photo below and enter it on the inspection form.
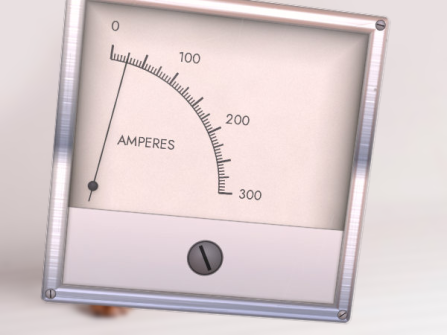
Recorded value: 25 A
